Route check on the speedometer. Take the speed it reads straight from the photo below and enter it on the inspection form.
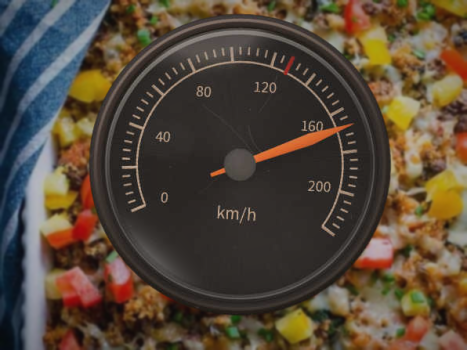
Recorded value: 168 km/h
